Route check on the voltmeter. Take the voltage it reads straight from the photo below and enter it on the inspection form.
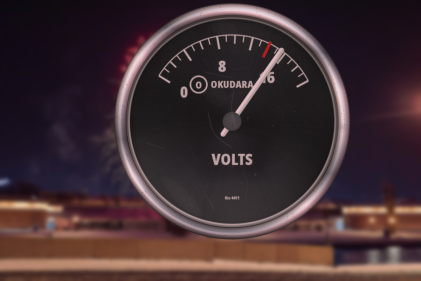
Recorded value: 15.5 V
